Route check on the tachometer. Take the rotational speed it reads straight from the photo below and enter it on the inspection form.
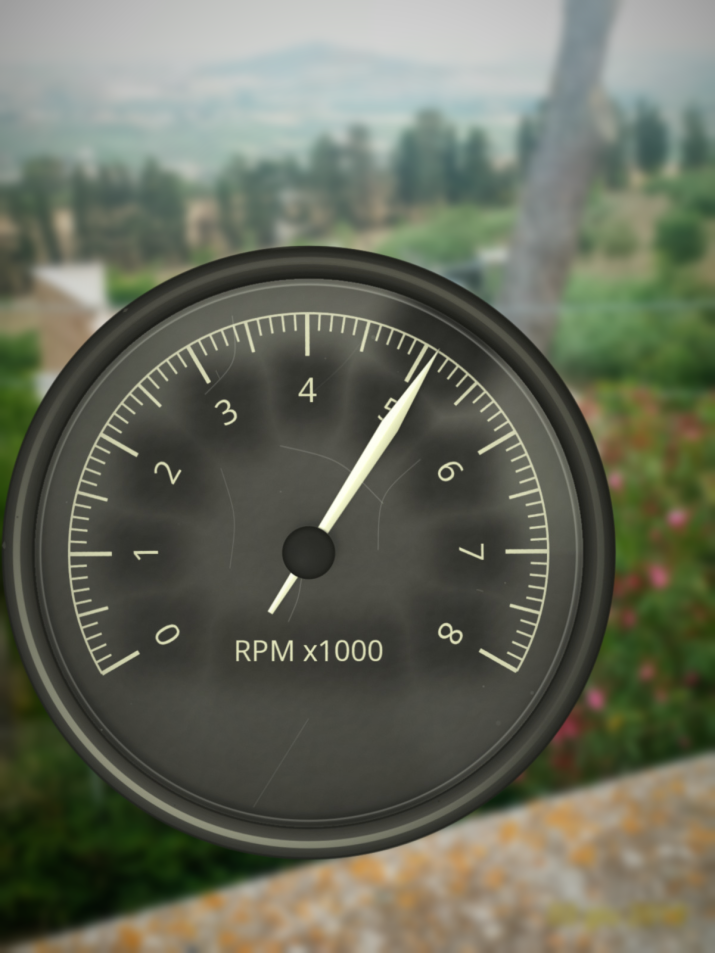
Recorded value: 5100 rpm
